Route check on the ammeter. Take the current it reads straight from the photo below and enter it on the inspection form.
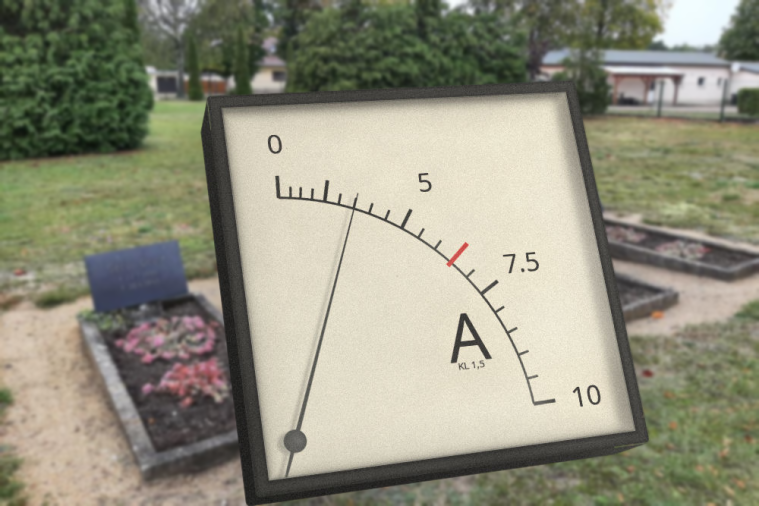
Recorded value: 3.5 A
